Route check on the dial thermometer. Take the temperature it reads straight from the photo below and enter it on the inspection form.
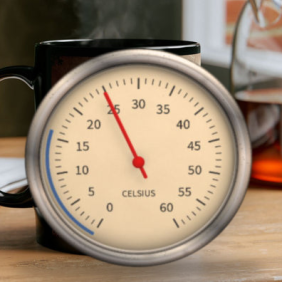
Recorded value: 25 °C
